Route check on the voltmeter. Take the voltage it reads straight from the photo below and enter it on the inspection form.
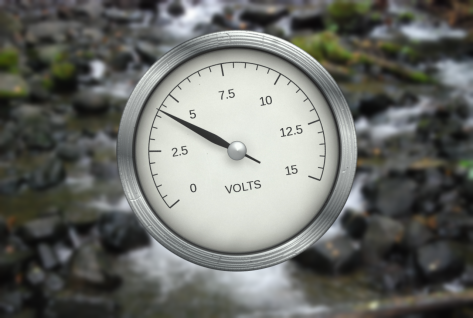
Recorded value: 4.25 V
